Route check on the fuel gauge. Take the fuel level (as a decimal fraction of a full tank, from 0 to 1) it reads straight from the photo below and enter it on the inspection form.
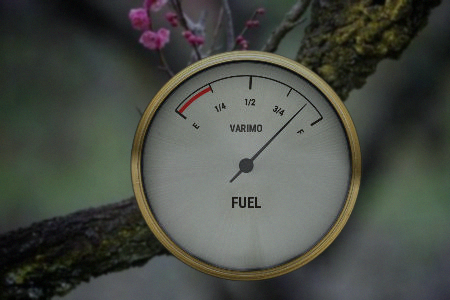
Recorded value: 0.875
